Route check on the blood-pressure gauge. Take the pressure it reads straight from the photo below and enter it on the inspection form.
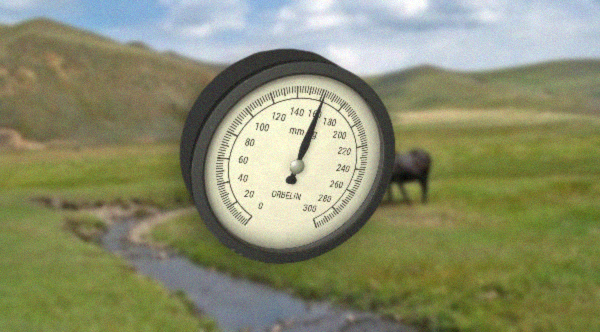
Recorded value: 160 mmHg
